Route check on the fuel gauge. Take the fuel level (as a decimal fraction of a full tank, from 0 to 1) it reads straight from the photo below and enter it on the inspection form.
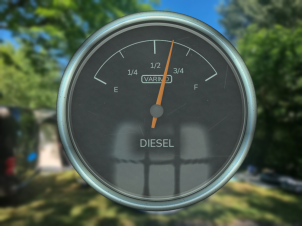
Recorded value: 0.625
